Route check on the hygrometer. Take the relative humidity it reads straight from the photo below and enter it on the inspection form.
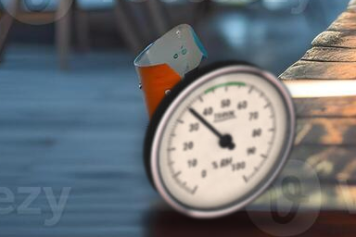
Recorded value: 35 %
